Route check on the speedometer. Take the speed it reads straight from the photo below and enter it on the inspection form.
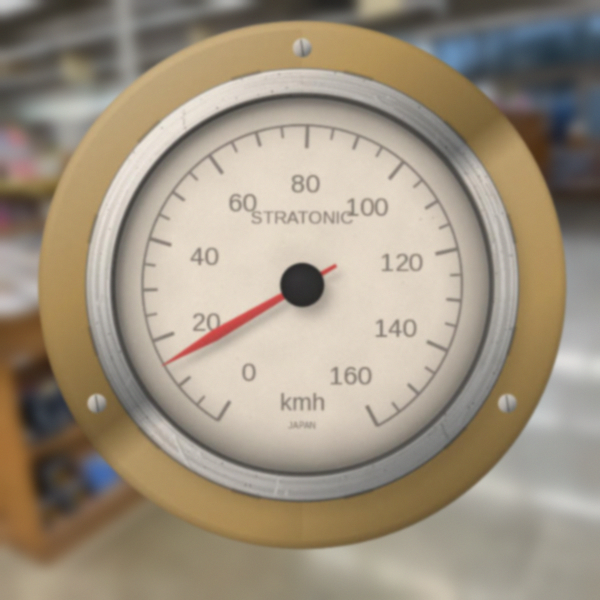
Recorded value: 15 km/h
